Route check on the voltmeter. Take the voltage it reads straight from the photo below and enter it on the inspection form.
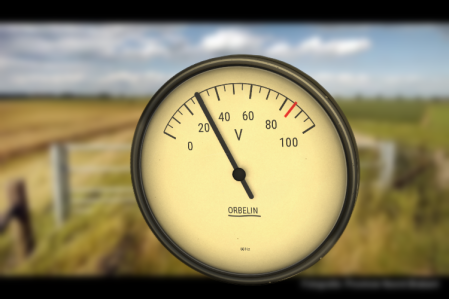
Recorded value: 30 V
